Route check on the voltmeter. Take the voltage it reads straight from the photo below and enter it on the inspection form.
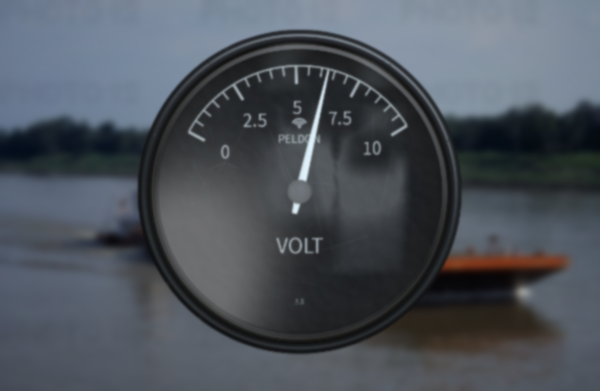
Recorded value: 6.25 V
